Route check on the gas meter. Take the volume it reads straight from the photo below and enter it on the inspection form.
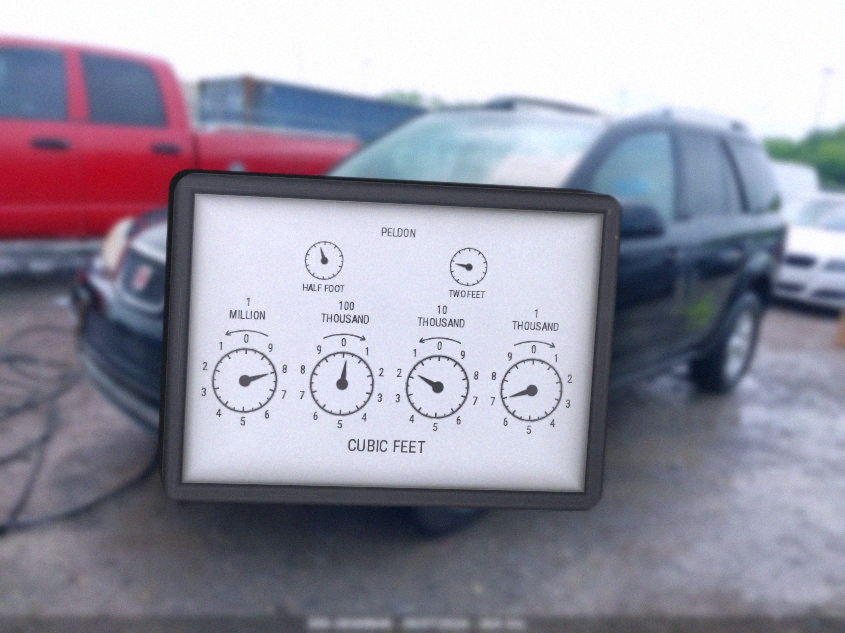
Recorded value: 801700 ft³
